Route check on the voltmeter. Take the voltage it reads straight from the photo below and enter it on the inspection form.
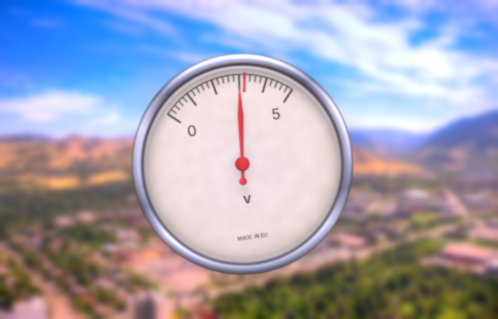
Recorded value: 3 V
